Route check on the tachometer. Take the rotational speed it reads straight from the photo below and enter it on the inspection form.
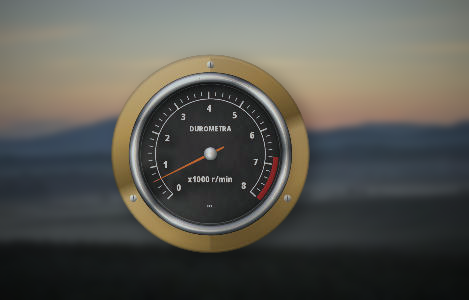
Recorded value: 600 rpm
